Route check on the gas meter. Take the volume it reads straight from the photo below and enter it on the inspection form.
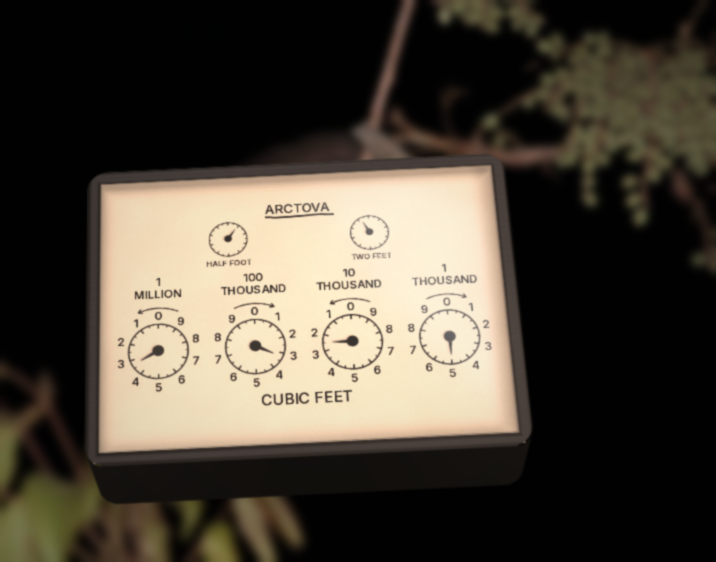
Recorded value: 332500 ft³
